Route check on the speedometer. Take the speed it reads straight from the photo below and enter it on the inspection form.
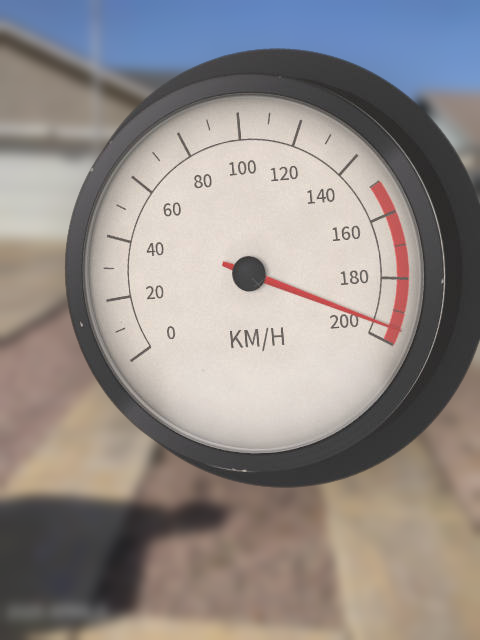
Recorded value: 195 km/h
